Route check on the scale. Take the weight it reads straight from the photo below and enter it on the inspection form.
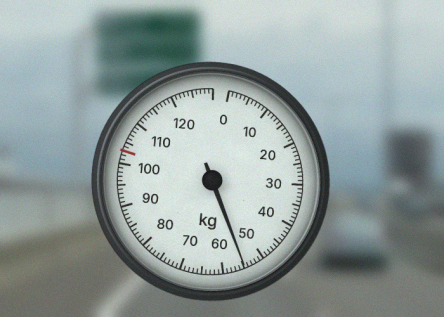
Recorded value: 55 kg
